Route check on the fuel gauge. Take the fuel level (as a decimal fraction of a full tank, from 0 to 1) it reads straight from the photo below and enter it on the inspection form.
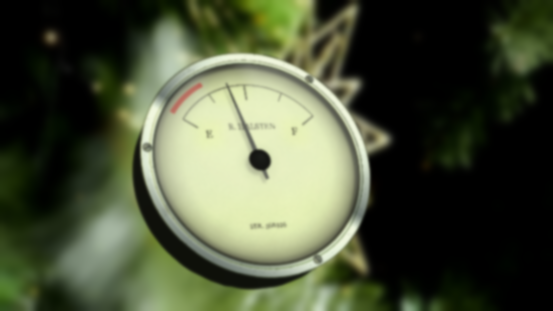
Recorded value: 0.375
